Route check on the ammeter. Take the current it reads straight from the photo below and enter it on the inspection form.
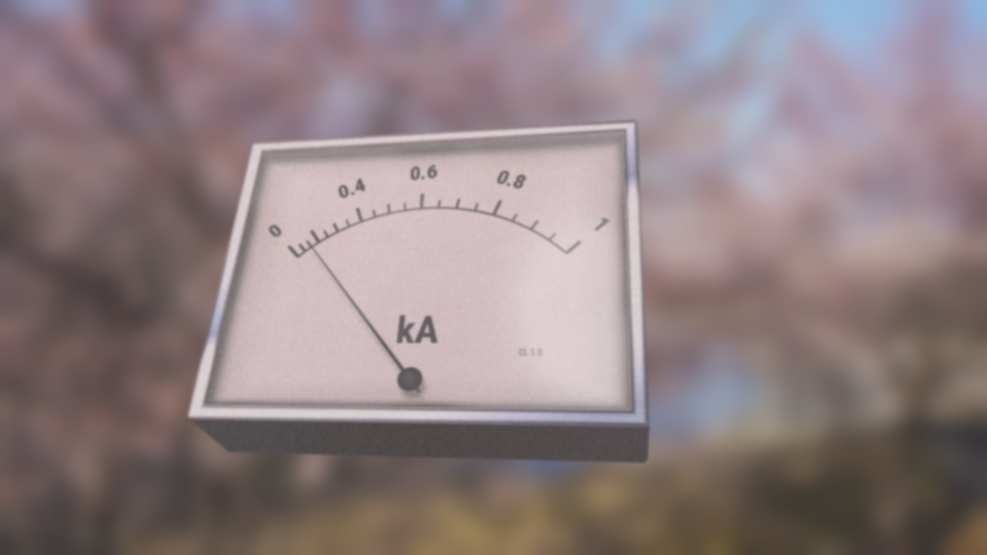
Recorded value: 0.15 kA
